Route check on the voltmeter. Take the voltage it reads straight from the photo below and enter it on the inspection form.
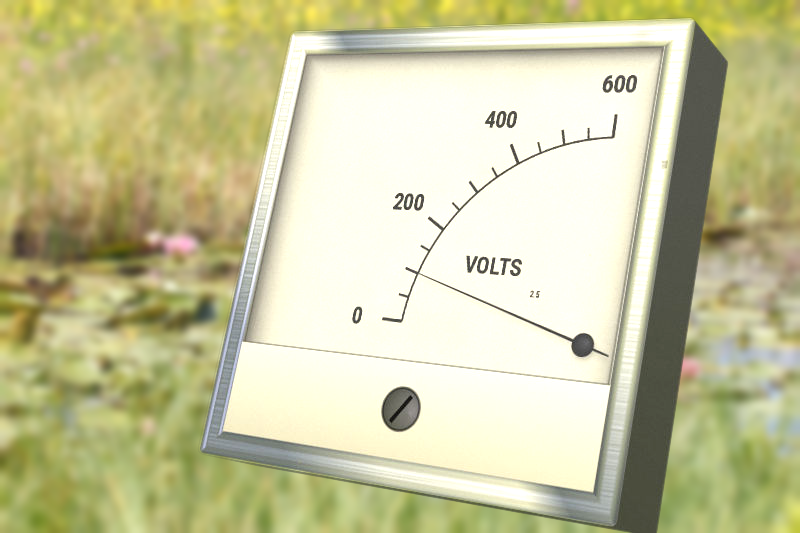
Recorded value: 100 V
